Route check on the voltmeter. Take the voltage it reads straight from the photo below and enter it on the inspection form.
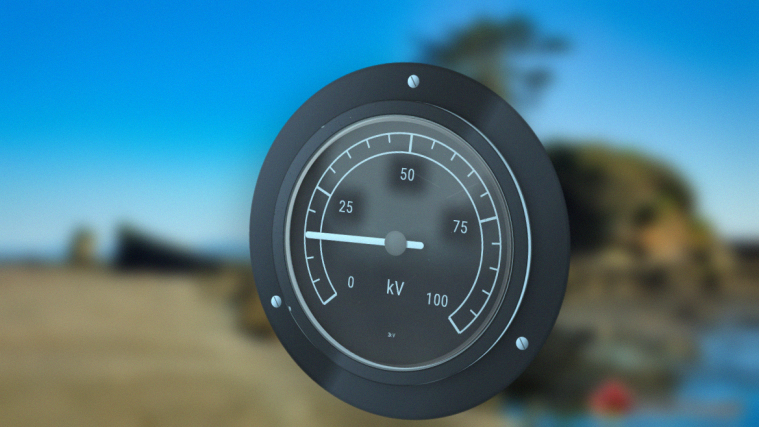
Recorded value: 15 kV
